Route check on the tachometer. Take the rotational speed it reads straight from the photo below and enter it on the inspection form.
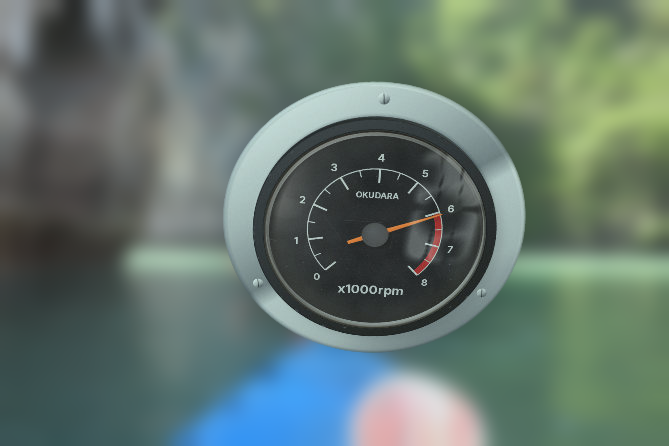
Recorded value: 6000 rpm
